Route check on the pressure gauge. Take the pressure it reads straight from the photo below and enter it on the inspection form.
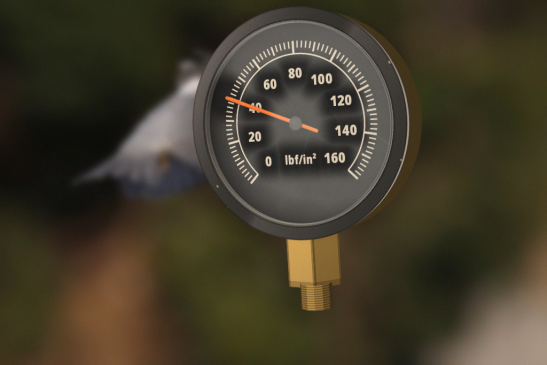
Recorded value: 40 psi
